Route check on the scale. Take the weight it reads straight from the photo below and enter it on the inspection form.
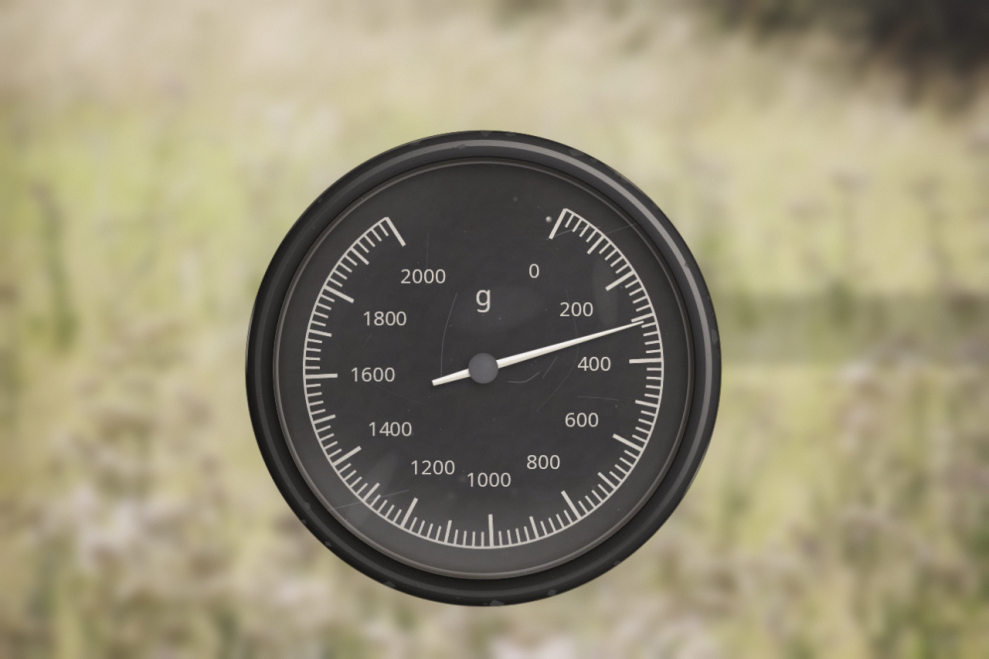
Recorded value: 310 g
